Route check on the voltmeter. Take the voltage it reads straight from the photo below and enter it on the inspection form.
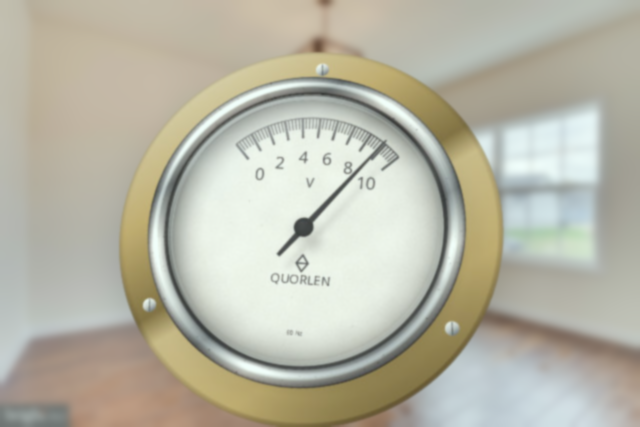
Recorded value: 9 V
